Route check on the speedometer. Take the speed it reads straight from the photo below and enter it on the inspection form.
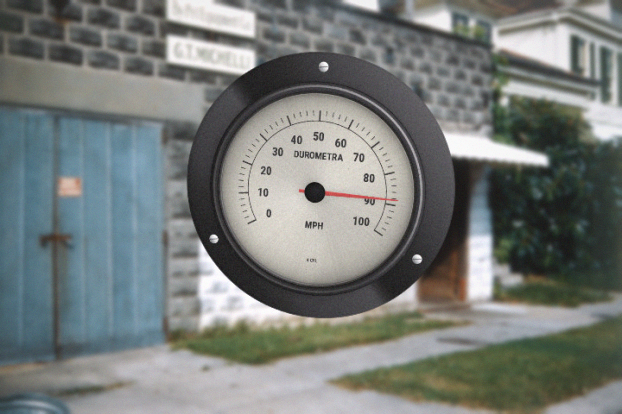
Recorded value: 88 mph
